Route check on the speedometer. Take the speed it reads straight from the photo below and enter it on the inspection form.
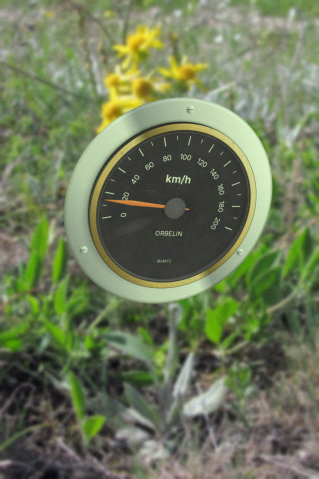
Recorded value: 15 km/h
